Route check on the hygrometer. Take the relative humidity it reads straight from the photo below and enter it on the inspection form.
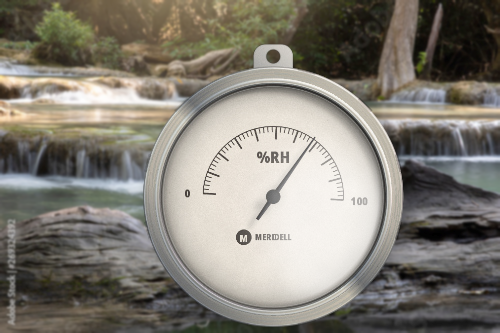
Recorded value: 68 %
